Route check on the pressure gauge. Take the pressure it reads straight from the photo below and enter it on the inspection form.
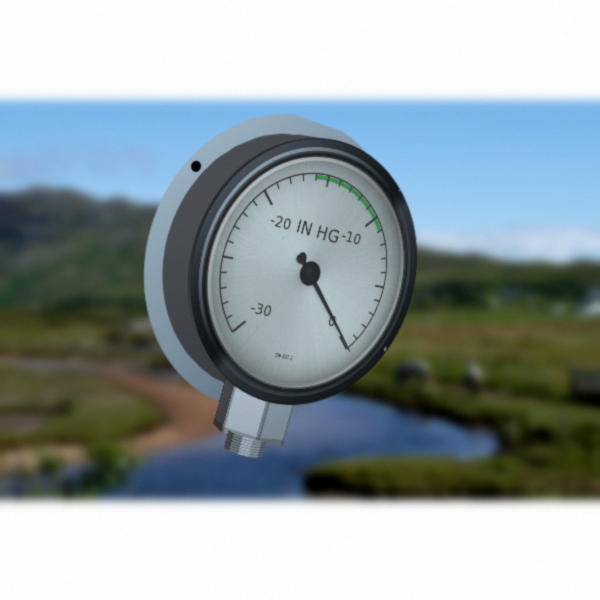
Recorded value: 0 inHg
